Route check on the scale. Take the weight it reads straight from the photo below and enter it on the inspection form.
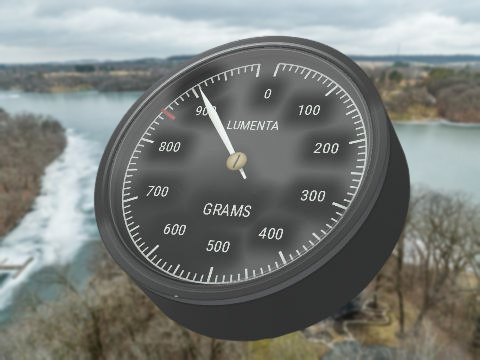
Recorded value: 910 g
